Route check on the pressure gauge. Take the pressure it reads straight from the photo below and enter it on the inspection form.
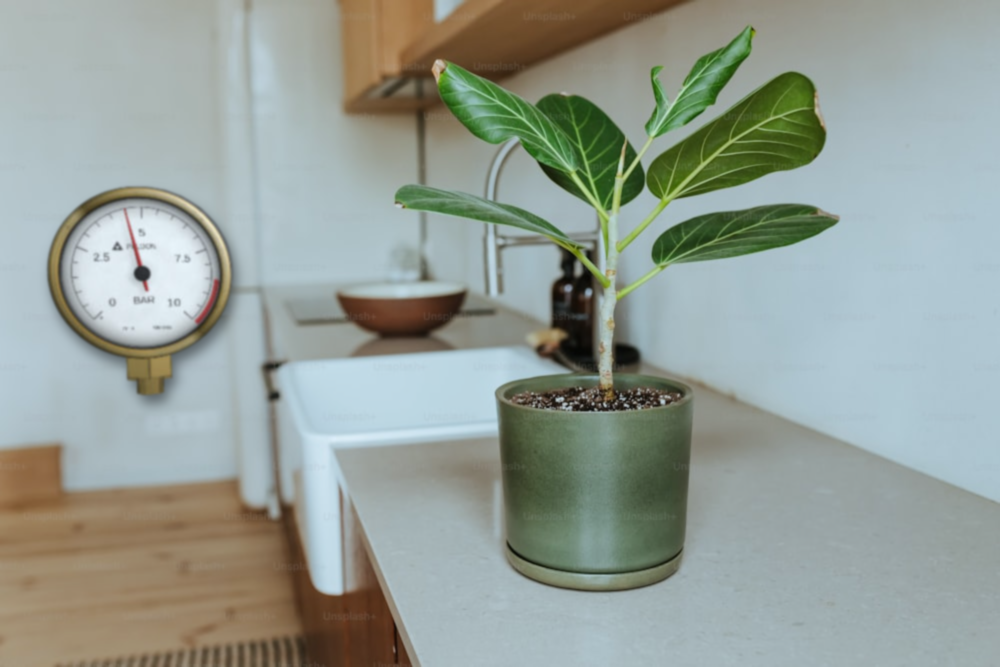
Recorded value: 4.5 bar
